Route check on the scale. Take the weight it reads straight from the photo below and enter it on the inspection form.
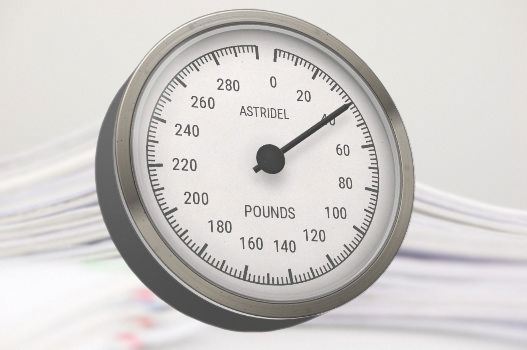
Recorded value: 40 lb
